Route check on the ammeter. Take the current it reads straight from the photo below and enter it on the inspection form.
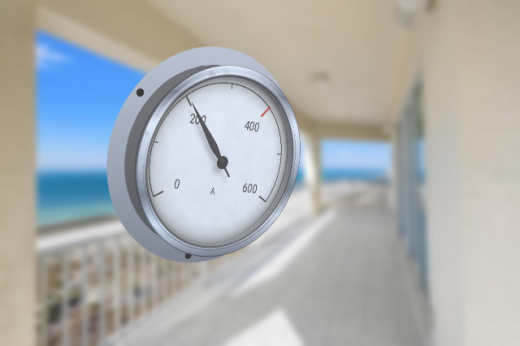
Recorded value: 200 A
